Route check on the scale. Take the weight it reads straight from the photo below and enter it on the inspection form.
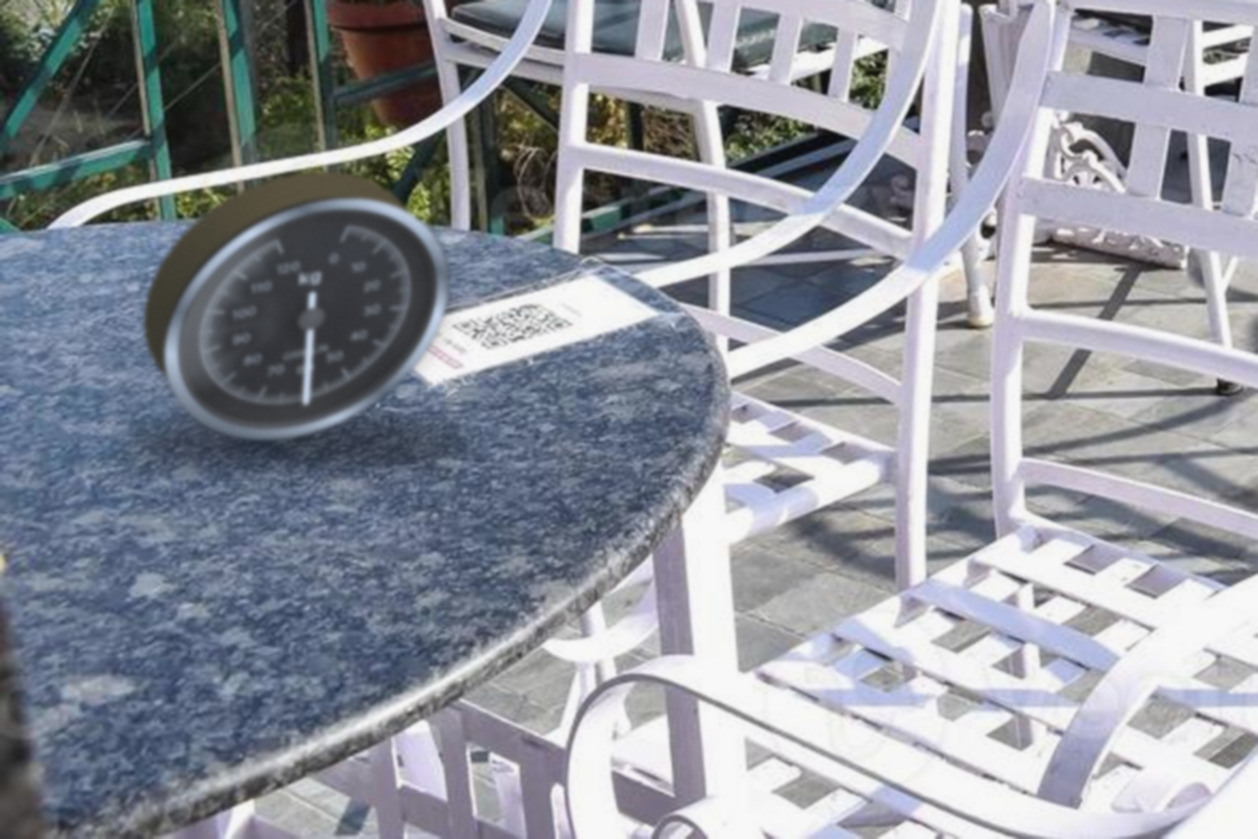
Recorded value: 60 kg
